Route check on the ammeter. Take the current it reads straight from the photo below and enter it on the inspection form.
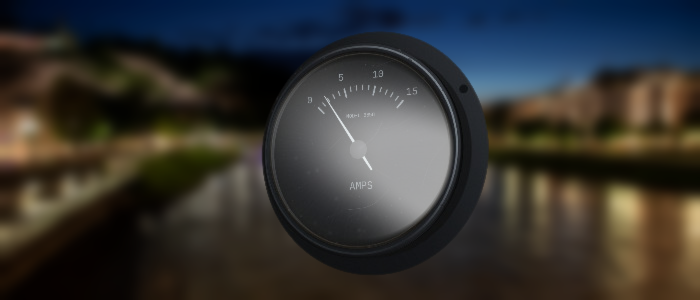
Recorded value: 2 A
